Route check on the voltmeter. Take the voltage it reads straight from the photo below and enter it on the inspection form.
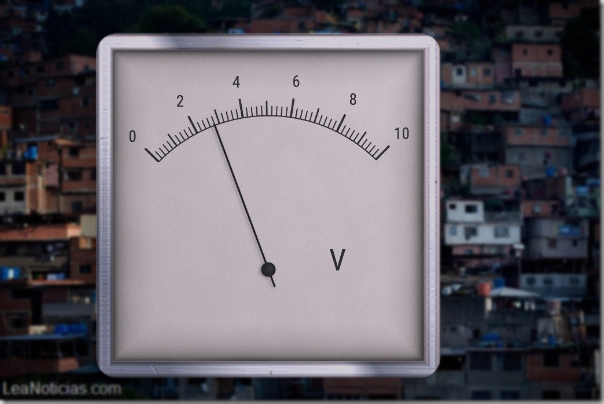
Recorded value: 2.8 V
